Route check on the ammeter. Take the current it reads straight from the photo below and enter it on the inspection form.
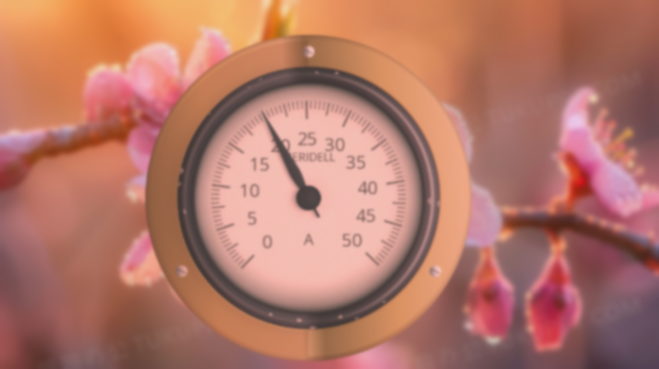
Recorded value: 20 A
